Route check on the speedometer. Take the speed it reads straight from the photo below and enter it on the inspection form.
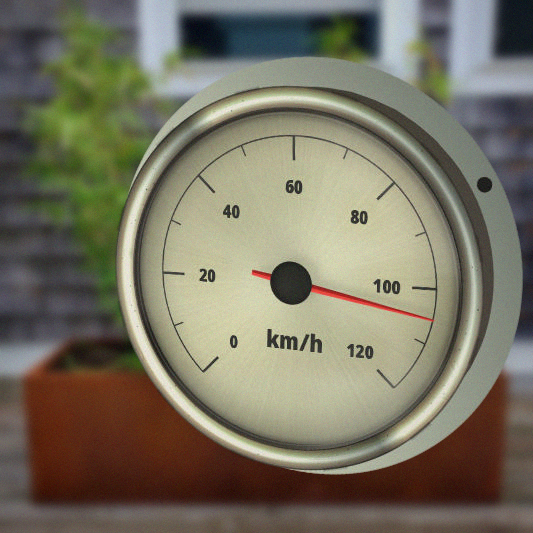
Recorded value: 105 km/h
